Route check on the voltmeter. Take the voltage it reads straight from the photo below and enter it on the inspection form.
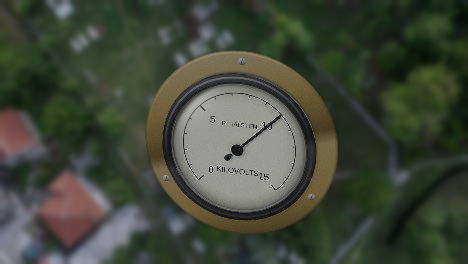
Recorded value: 10 kV
